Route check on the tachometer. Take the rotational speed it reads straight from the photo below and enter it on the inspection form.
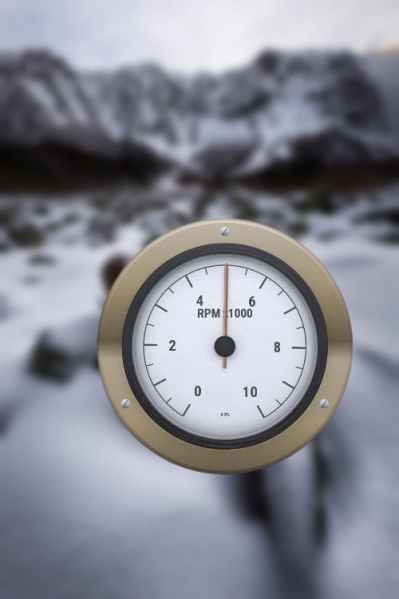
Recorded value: 5000 rpm
